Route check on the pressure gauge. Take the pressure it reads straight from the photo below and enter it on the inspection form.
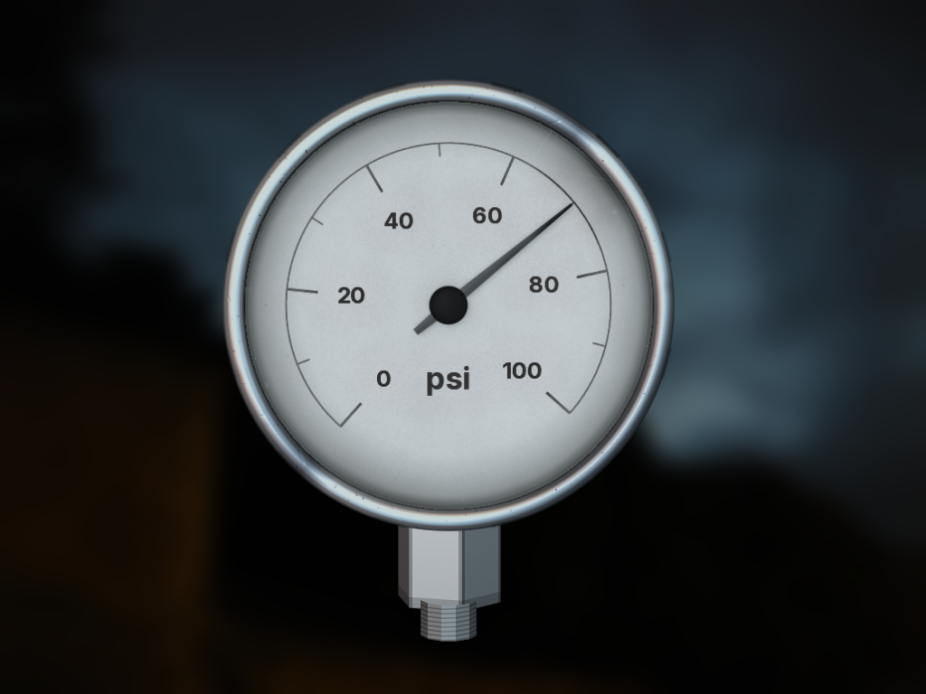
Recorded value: 70 psi
